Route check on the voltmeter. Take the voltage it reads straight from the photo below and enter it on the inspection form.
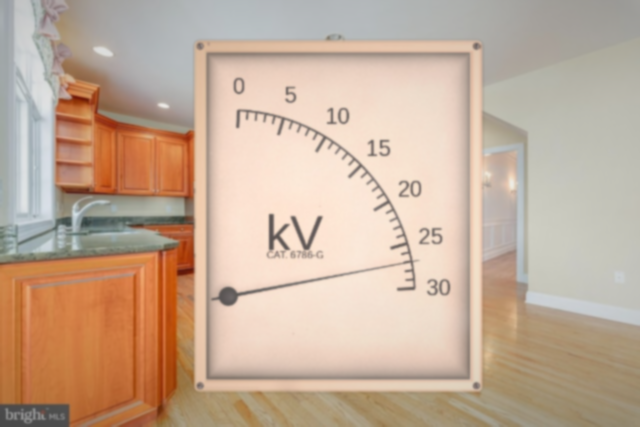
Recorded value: 27 kV
